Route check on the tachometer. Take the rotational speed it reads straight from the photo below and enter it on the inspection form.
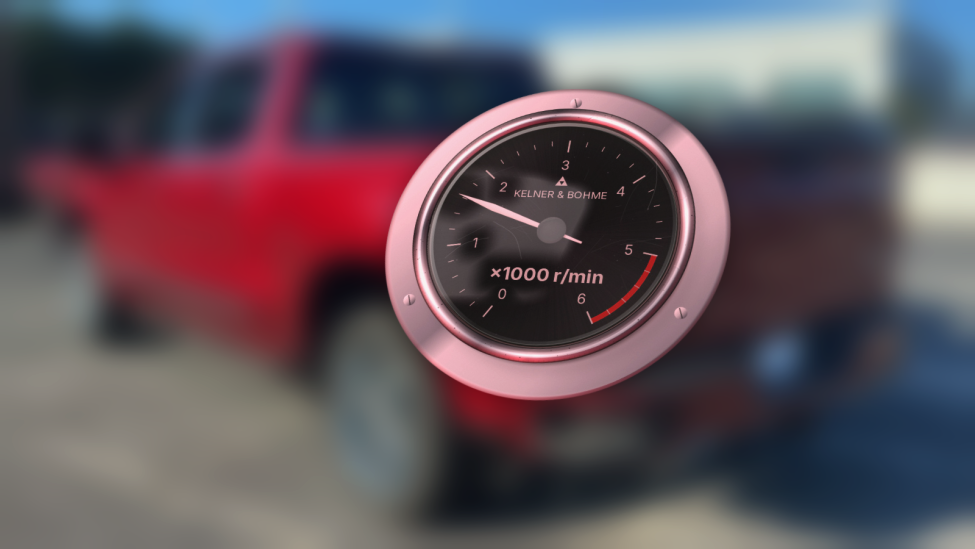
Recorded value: 1600 rpm
